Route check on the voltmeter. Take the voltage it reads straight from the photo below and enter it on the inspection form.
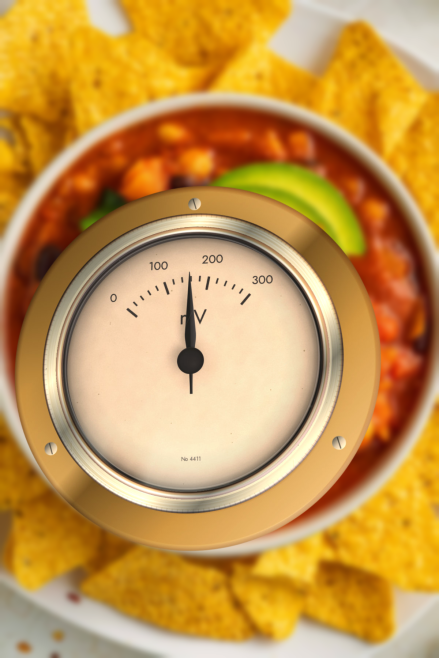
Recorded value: 160 mV
